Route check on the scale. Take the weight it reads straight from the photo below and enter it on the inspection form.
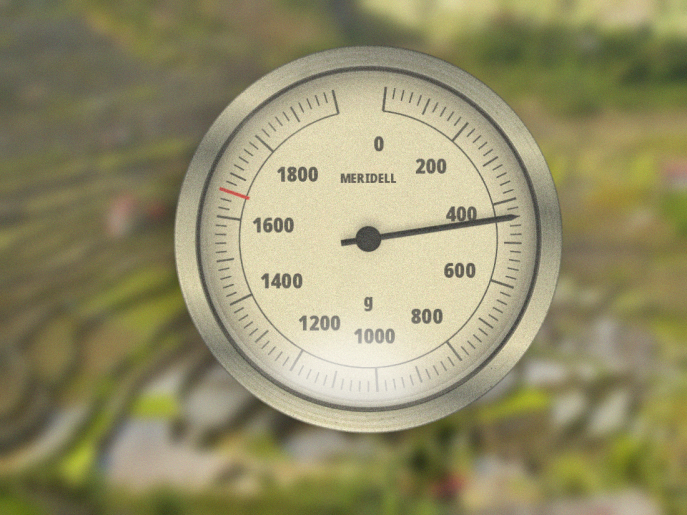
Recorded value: 440 g
